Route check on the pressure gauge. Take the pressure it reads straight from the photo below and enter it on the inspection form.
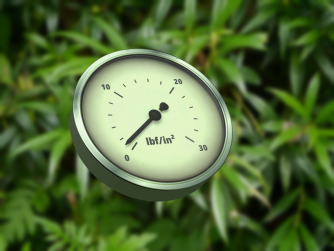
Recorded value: 1 psi
